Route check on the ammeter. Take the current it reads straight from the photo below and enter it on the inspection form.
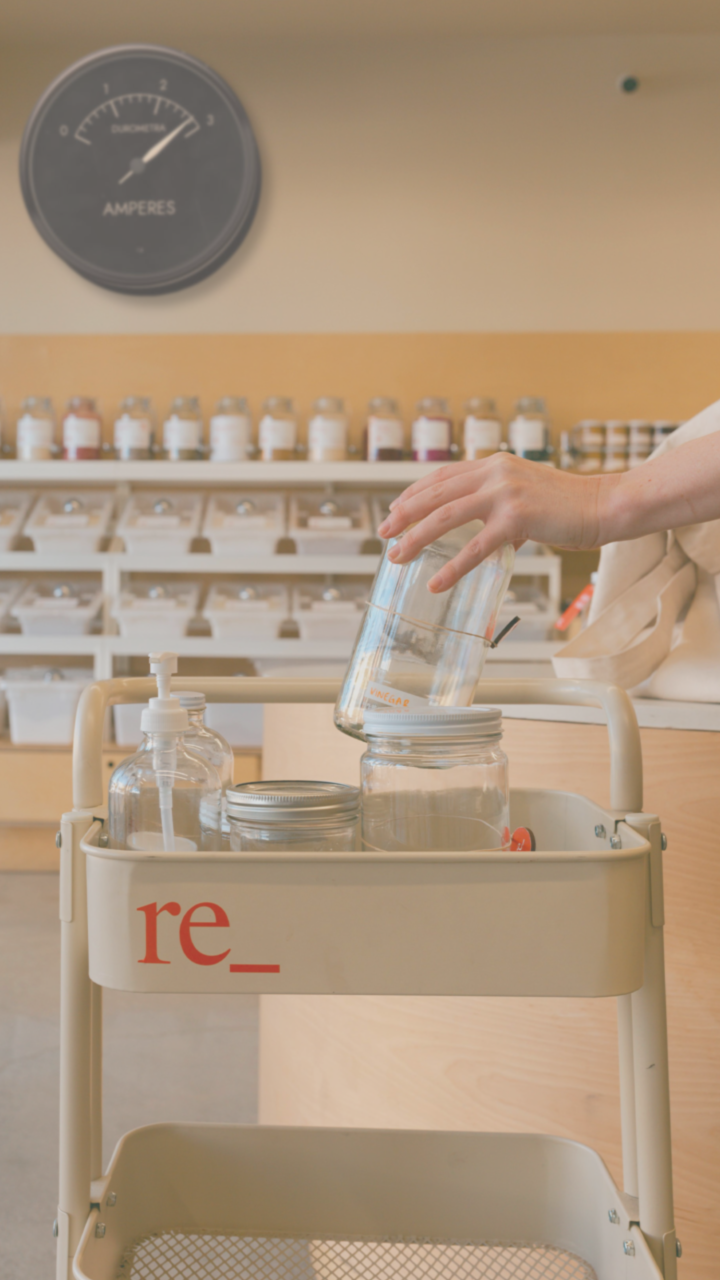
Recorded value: 2.8 A
